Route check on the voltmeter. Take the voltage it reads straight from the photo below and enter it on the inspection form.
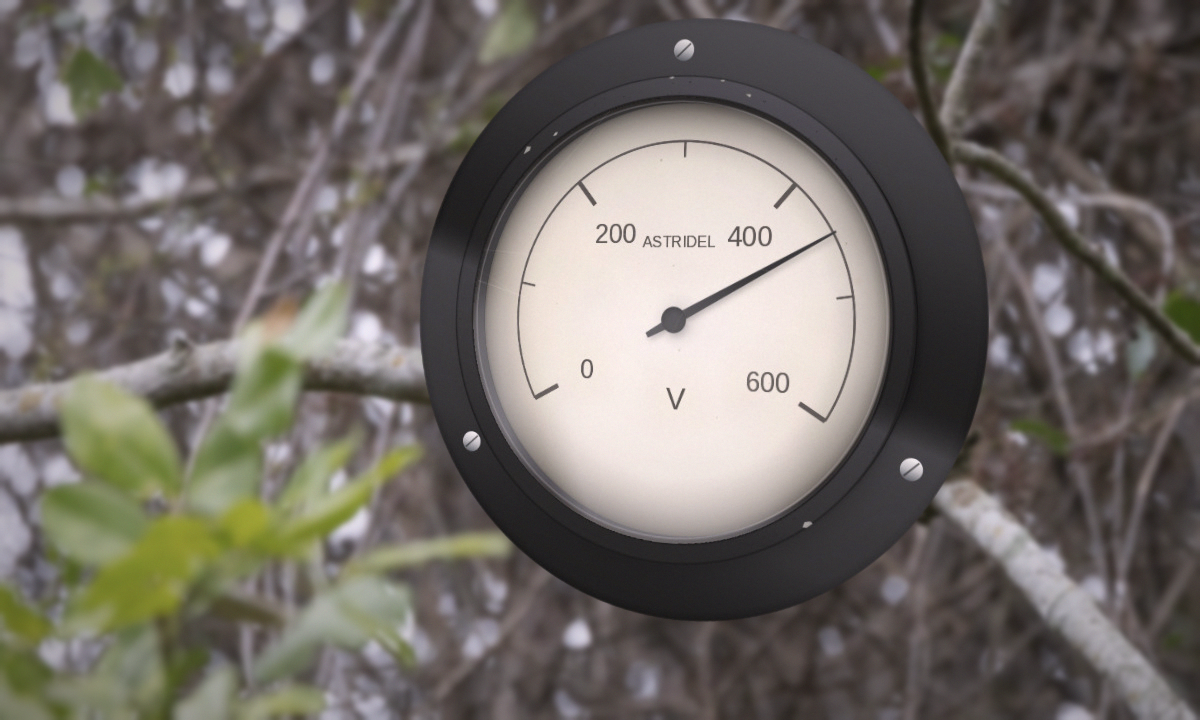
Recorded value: 450 V
